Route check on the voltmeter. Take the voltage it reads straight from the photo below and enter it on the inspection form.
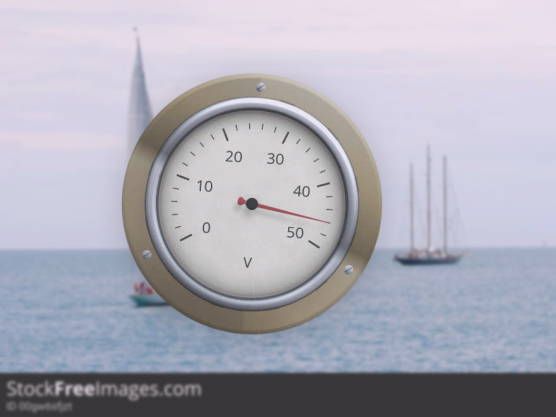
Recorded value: 46 V
